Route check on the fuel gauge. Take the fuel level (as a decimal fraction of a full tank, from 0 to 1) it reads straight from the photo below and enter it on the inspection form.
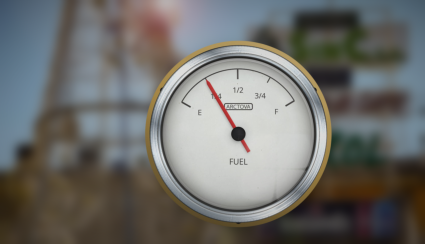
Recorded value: 0.25
